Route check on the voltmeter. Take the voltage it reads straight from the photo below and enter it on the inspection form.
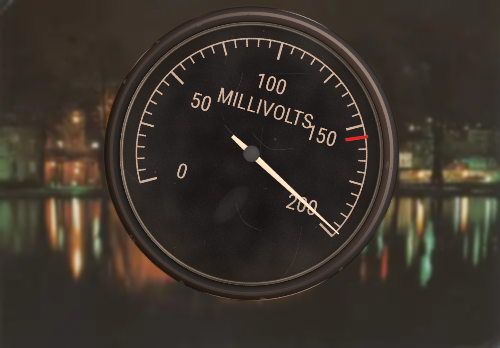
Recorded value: 197.5 mV
